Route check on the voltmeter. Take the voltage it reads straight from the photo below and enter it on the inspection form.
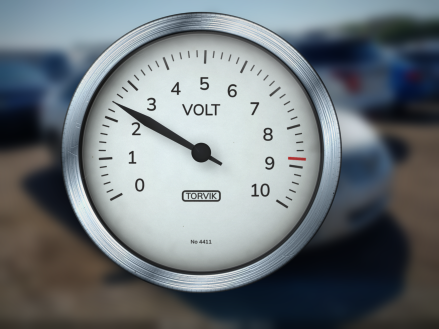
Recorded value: 2.4 V
